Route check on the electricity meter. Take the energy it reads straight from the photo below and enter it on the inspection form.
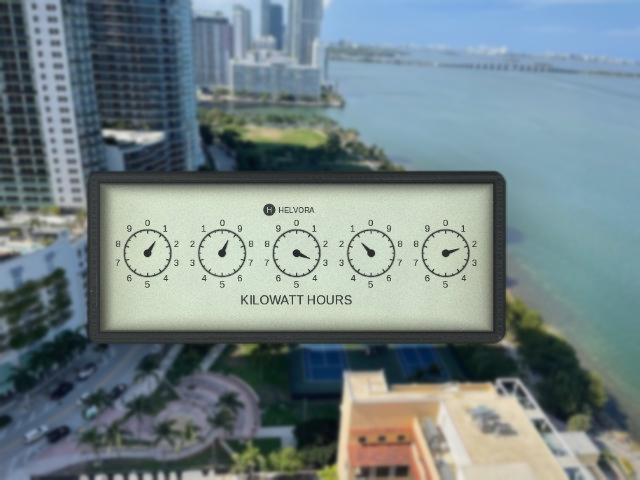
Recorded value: 9312 kWh
